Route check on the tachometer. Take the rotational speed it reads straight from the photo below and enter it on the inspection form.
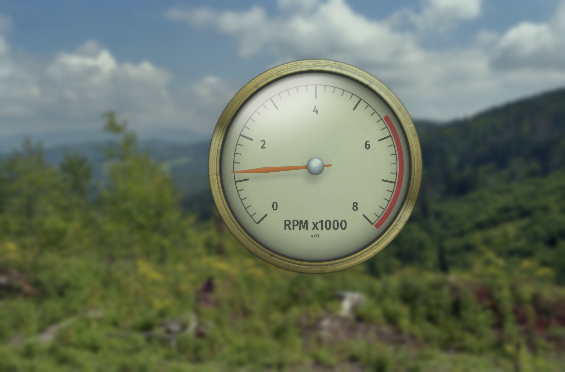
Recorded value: 1200 rpm
